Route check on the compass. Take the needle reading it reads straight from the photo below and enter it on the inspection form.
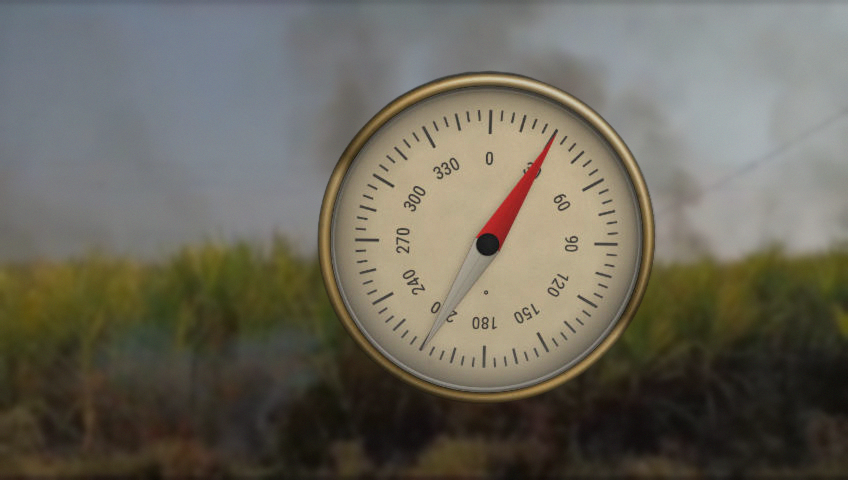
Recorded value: 30 °
